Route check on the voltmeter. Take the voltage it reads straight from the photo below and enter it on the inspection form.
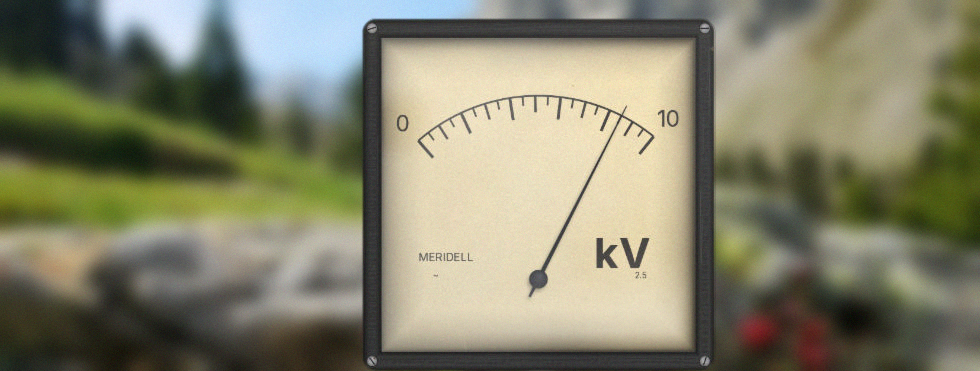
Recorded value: 8.5 kV
